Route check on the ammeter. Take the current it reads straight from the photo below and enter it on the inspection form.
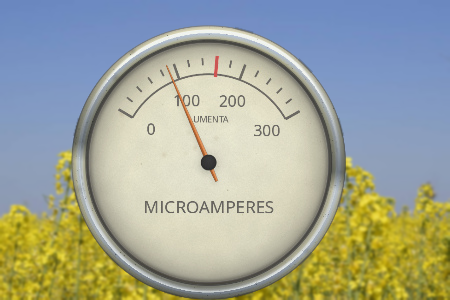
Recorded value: 90 µA
